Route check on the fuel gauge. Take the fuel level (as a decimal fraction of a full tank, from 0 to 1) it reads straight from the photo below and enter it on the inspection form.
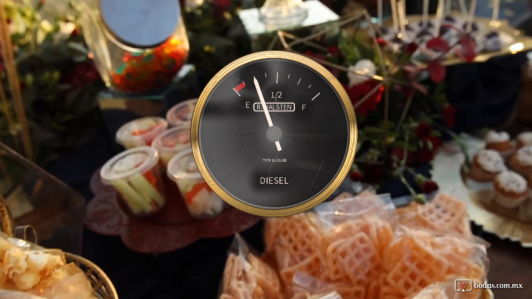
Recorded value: 0.25
